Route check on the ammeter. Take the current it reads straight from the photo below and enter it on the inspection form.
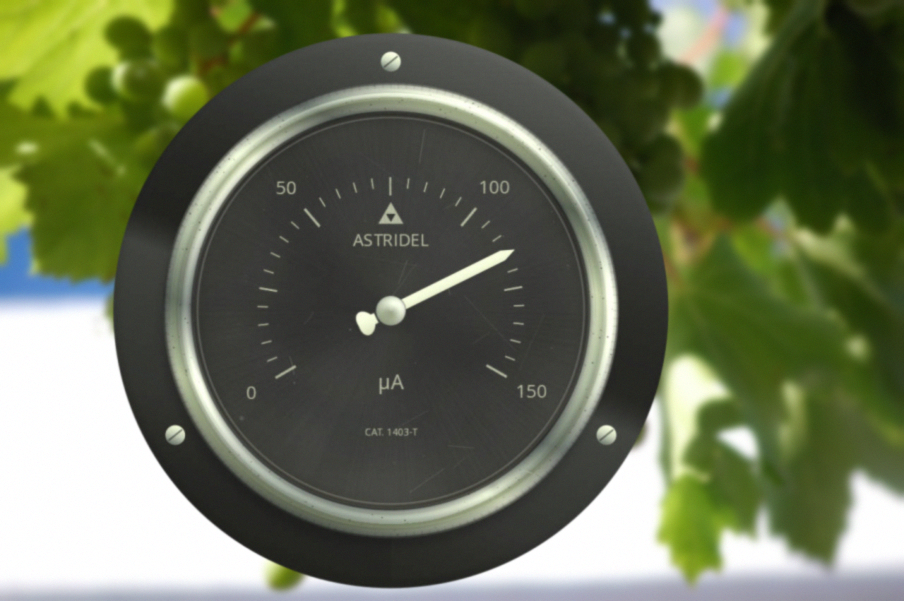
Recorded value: 115 µA
